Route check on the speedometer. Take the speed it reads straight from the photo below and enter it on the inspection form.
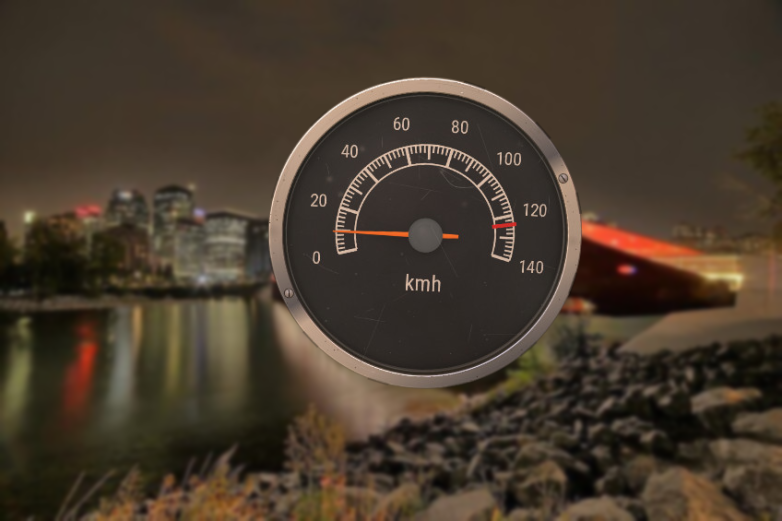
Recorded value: 10 km/h
